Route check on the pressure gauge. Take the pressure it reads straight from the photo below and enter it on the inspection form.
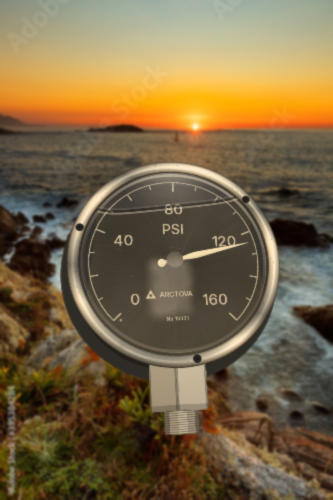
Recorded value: 125 psi
